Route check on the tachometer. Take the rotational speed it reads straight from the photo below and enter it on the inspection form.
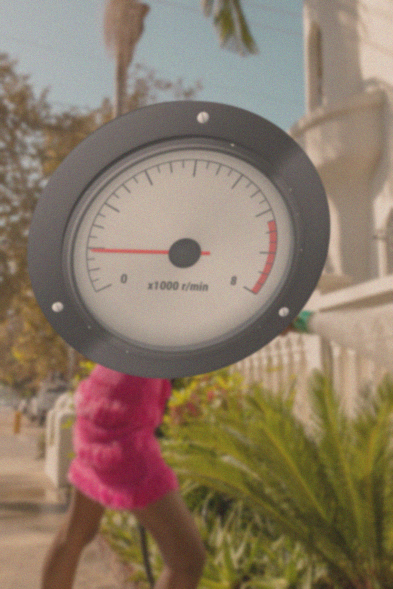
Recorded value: 1000 rpm
